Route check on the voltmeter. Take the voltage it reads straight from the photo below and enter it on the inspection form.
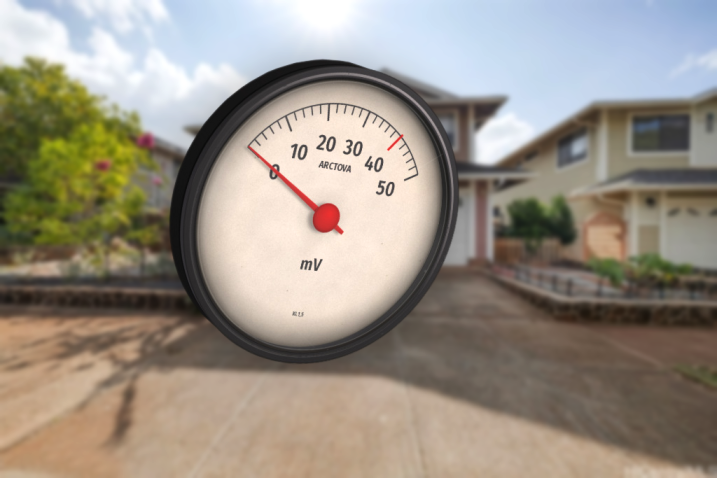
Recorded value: 0 mV
